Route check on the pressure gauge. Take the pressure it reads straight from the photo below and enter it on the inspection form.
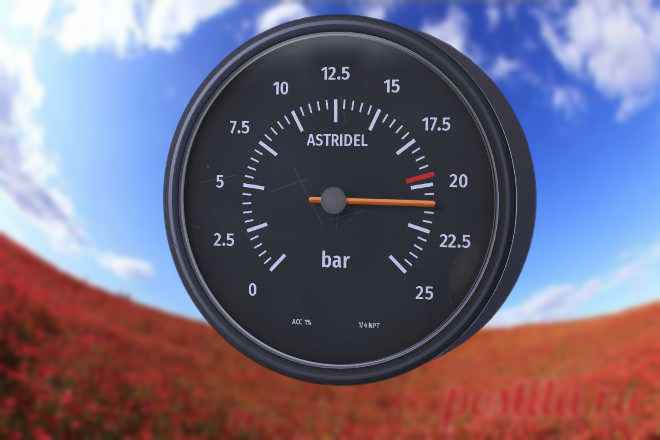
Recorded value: 21 bar
